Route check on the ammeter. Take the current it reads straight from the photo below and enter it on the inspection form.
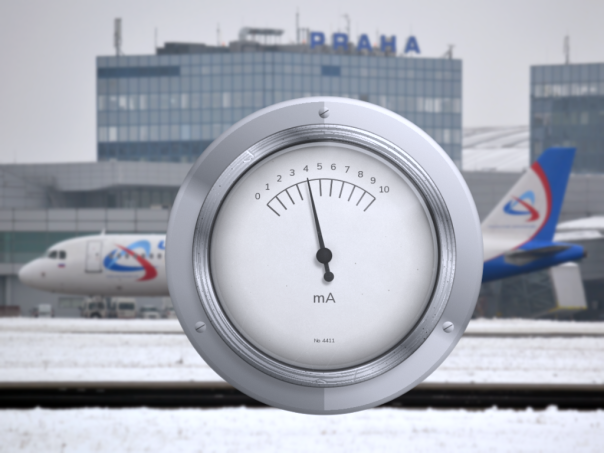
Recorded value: 4 mA
